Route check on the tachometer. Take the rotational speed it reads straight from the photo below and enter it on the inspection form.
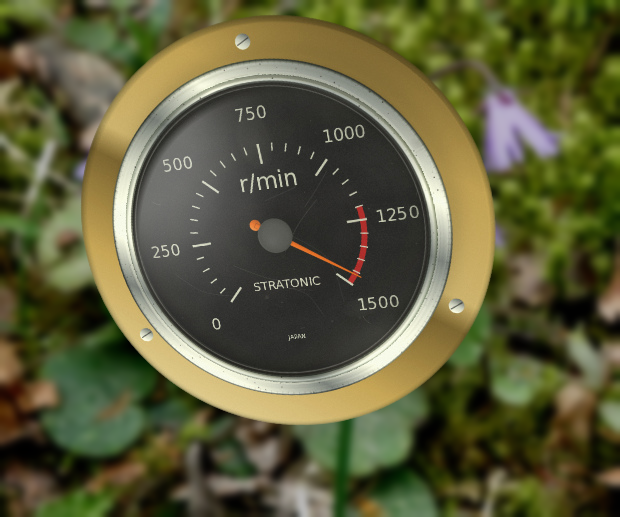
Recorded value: 1450 rpm
